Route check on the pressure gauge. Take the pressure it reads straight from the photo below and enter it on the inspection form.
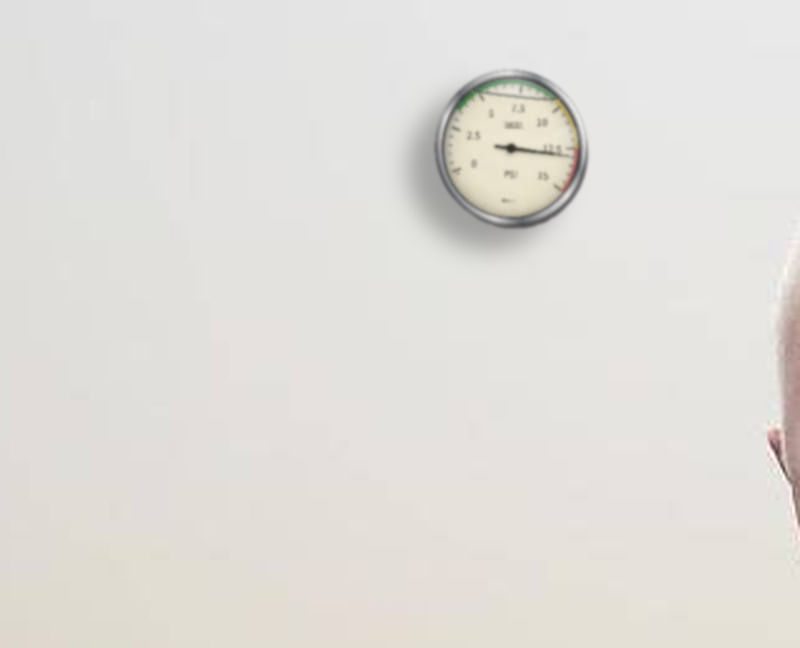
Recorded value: 13 psi
